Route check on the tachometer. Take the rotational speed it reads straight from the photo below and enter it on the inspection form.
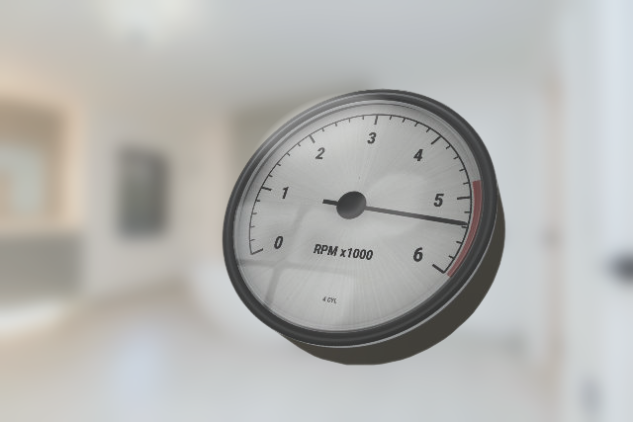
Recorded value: 5400 rpm
